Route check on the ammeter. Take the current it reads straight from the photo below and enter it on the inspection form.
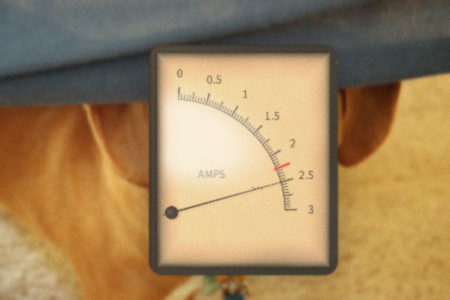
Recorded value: 2.5 A
